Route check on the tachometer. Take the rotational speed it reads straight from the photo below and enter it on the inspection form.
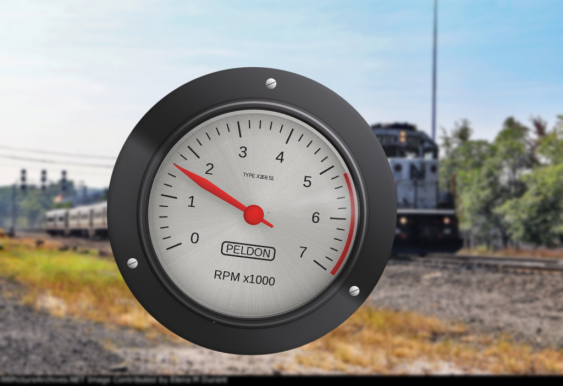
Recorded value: 1600 rpm
